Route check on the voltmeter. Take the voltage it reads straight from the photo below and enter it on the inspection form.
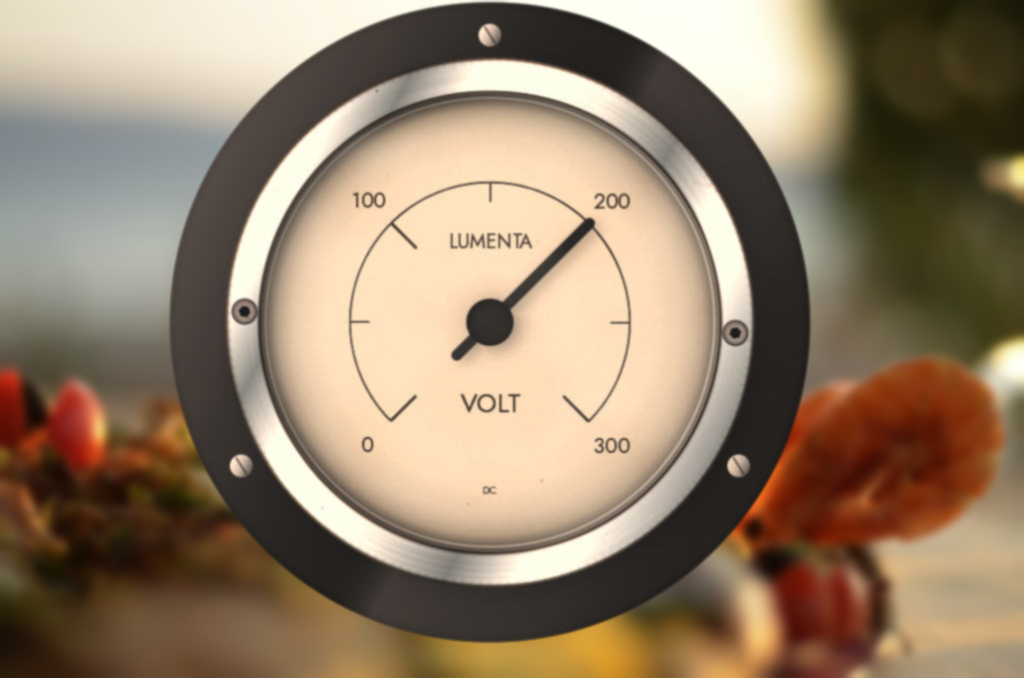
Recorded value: 200 V
